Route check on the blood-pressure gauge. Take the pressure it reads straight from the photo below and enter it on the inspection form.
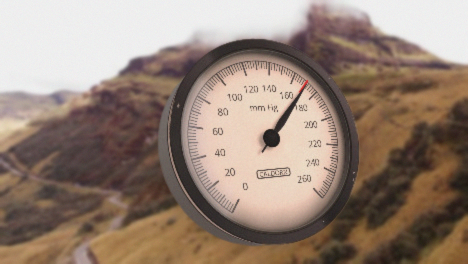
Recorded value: 170 mmHg
